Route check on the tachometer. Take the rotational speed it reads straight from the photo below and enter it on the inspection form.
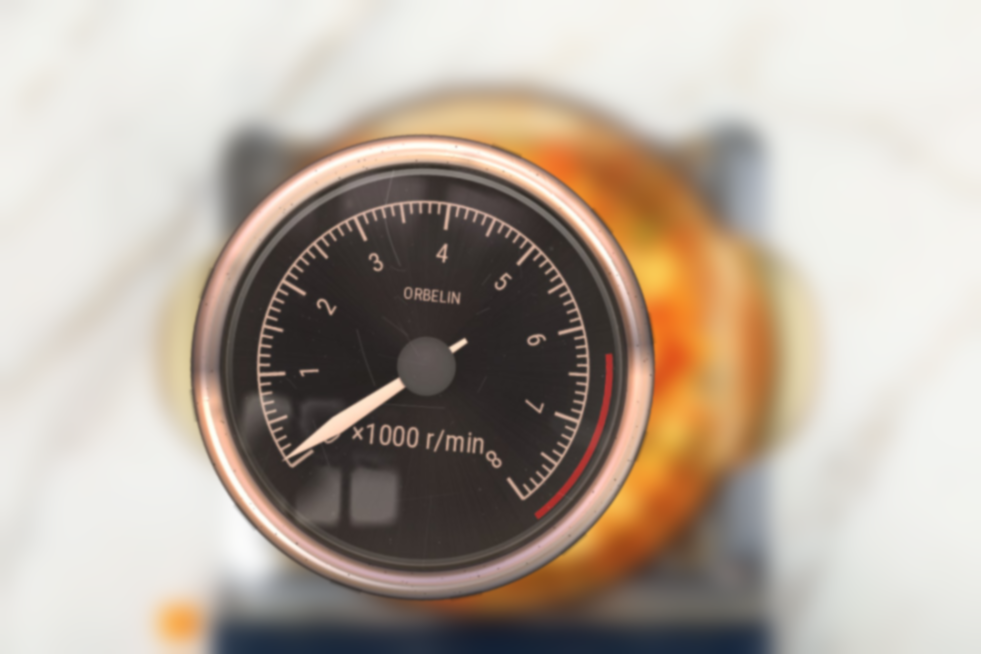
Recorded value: 100 rpm
